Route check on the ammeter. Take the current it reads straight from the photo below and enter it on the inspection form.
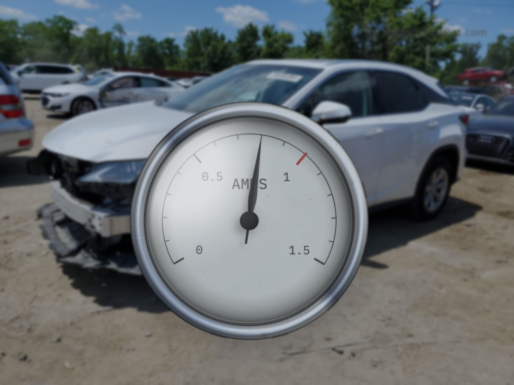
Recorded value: 0.8 A
